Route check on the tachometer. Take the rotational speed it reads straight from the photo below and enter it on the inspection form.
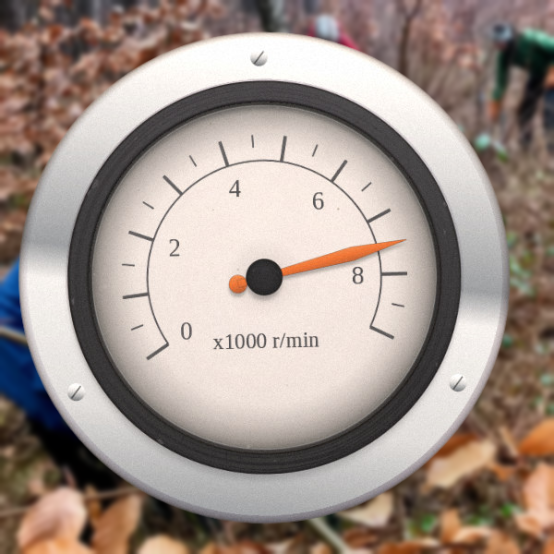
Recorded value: 7500 rpm
